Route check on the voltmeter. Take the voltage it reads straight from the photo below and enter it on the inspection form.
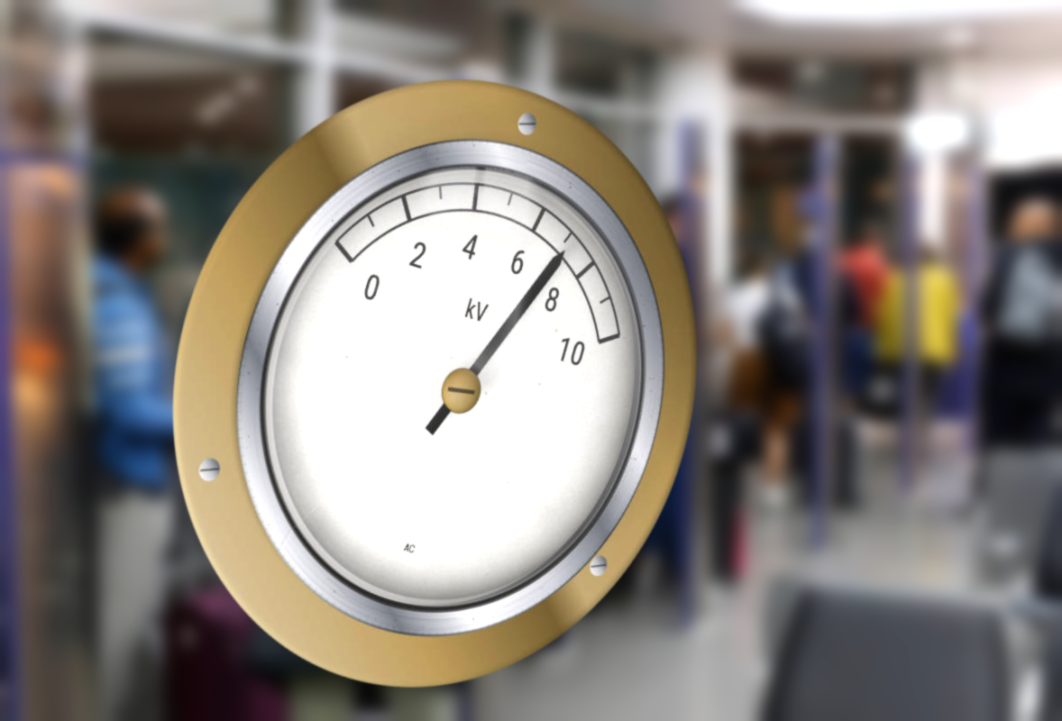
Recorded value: 7 kV
